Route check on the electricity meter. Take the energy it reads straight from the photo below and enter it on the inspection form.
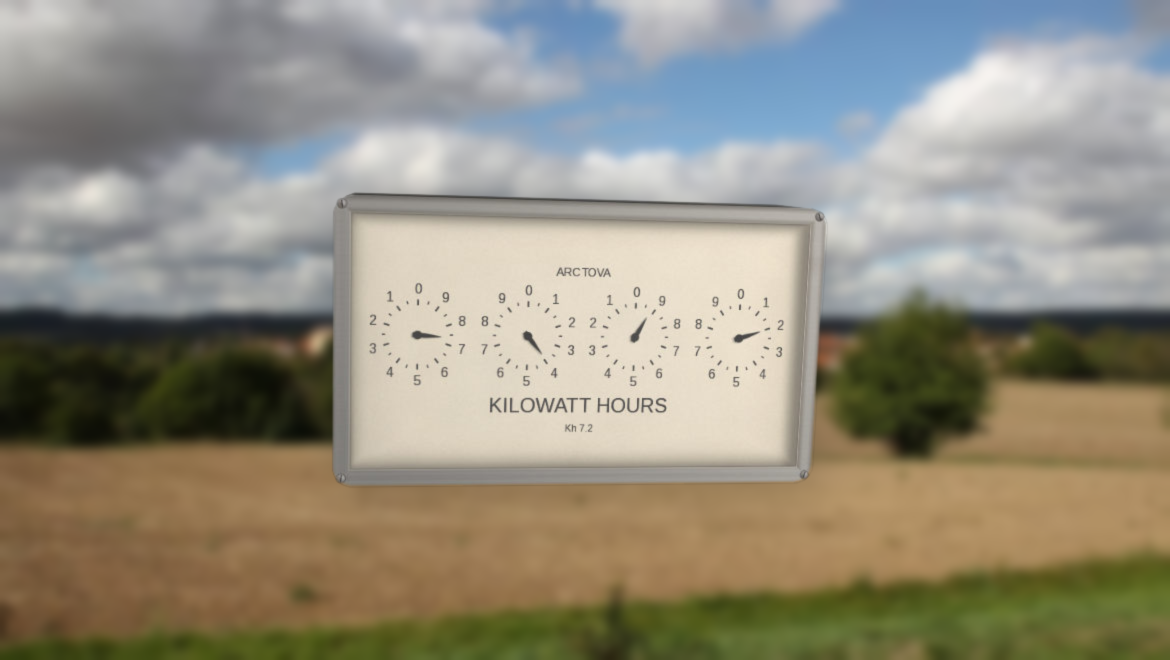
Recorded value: 7392 kWh
